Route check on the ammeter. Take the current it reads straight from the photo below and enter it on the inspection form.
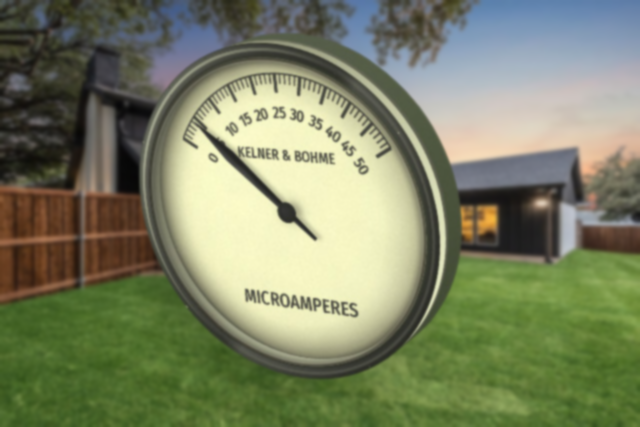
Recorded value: 5 µA
